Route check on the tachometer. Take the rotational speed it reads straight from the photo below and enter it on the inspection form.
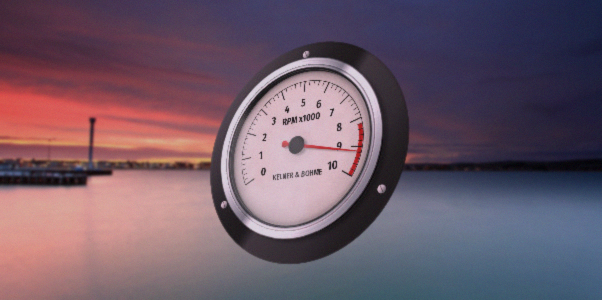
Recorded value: 9200 rpm
